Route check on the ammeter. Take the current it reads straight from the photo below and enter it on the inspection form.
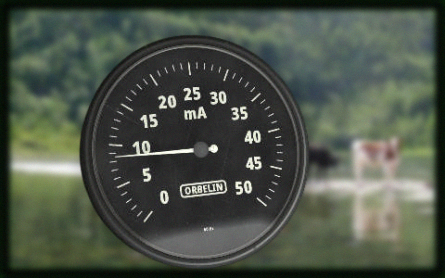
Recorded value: 8.5 mA
